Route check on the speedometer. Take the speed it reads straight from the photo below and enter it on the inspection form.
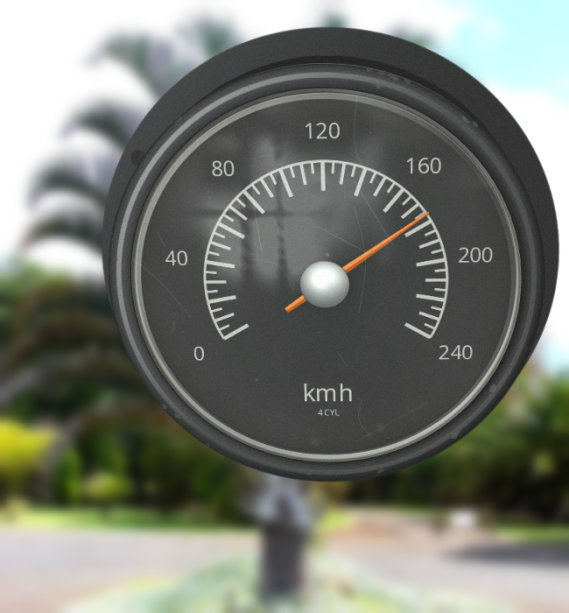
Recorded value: 175 km/h
